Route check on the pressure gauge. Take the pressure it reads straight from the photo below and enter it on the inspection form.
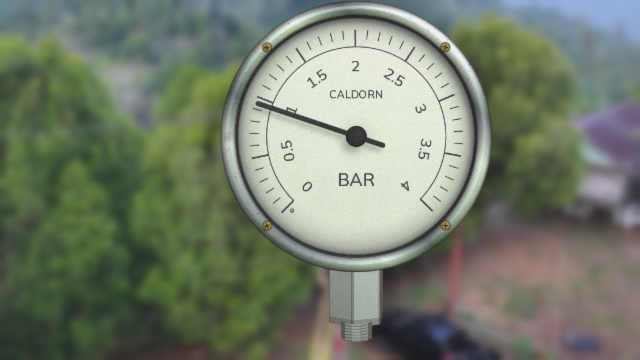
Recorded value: 0.95 bar
